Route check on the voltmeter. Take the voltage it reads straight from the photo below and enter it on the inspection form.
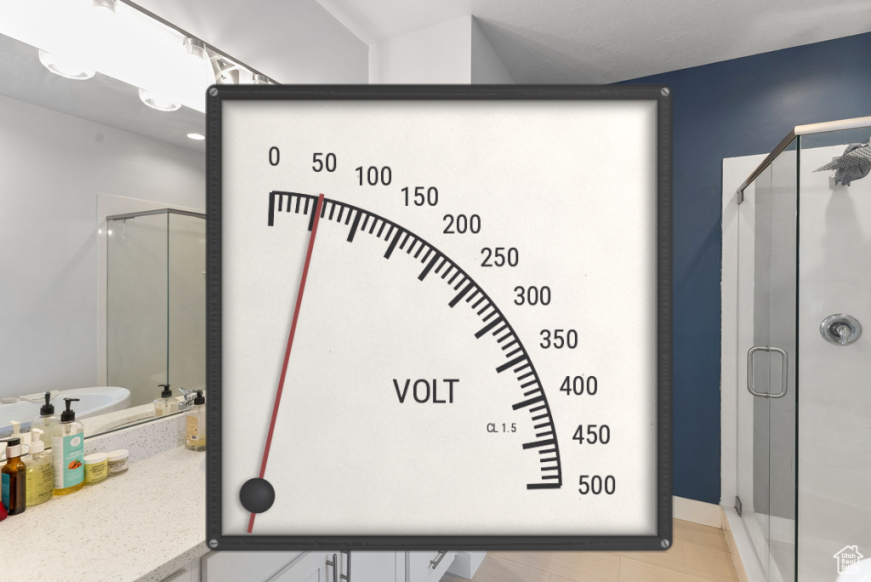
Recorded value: 55 V
